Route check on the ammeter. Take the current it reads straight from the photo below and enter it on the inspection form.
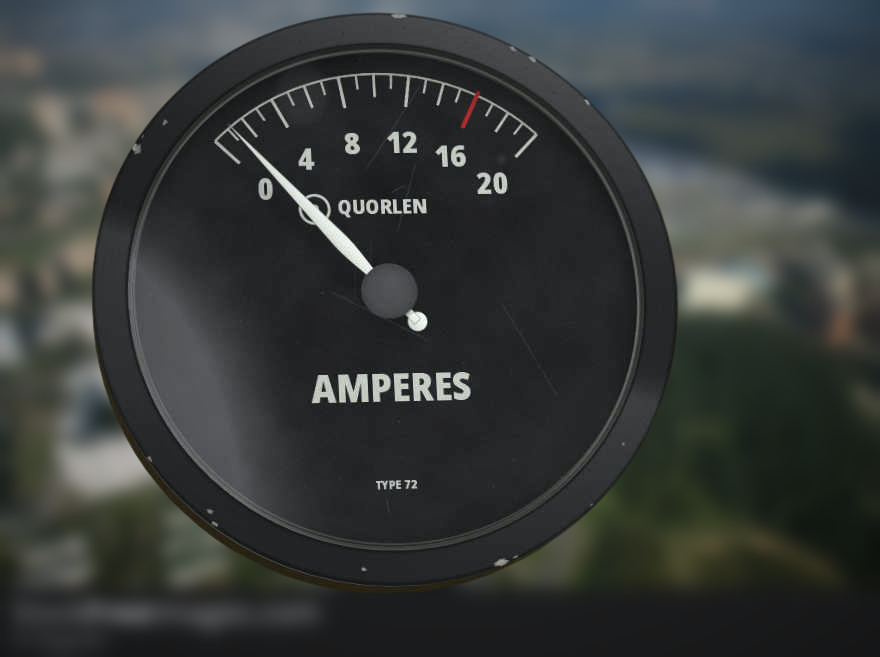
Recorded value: 1 A
